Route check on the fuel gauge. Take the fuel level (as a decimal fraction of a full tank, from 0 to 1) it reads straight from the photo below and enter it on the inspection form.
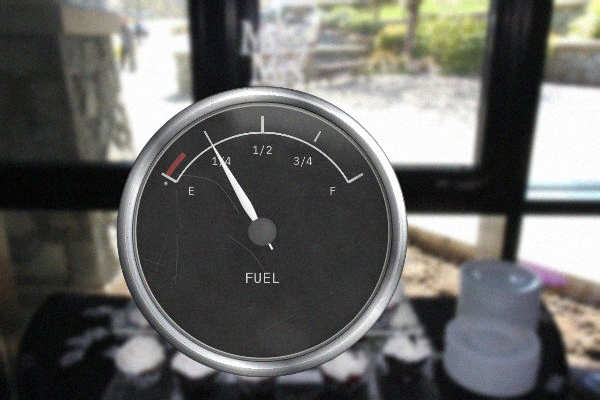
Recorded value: 0.25
